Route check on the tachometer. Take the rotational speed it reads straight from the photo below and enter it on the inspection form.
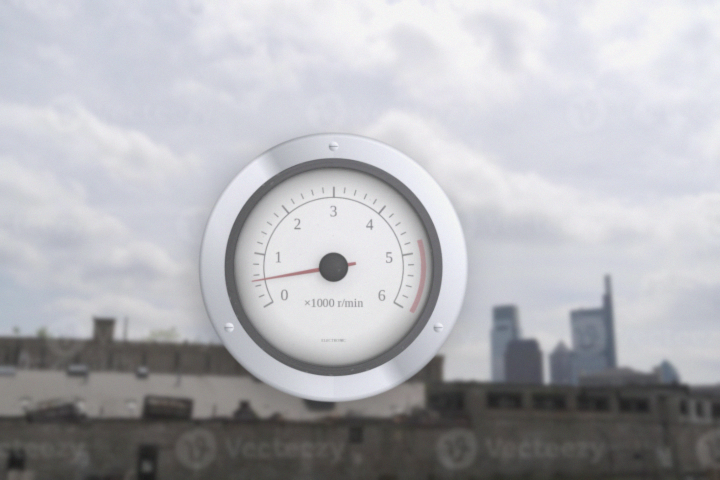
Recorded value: 500 rpm
